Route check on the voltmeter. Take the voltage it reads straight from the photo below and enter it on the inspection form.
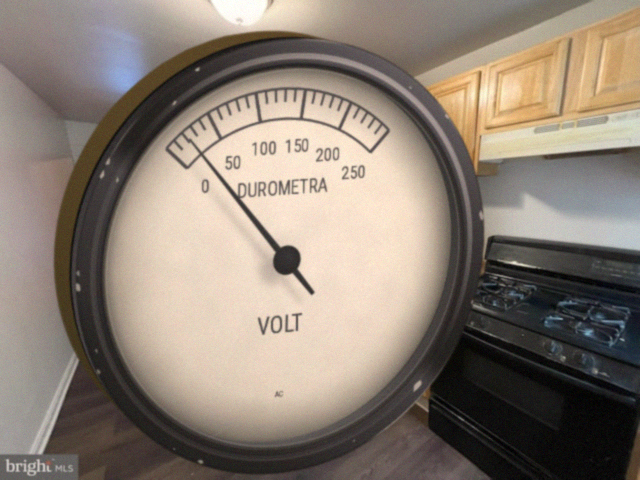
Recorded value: 20 V
